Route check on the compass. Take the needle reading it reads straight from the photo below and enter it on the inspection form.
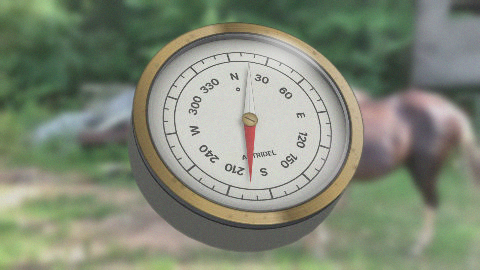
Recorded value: 195 °
